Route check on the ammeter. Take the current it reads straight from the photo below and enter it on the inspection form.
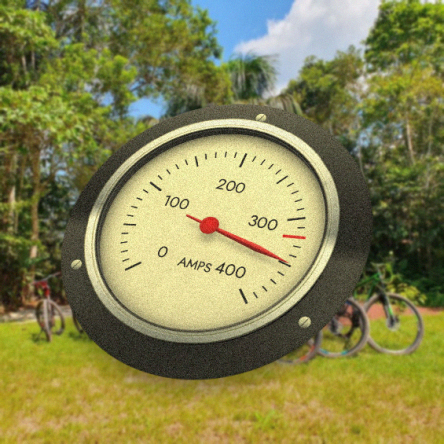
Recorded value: 350 A
